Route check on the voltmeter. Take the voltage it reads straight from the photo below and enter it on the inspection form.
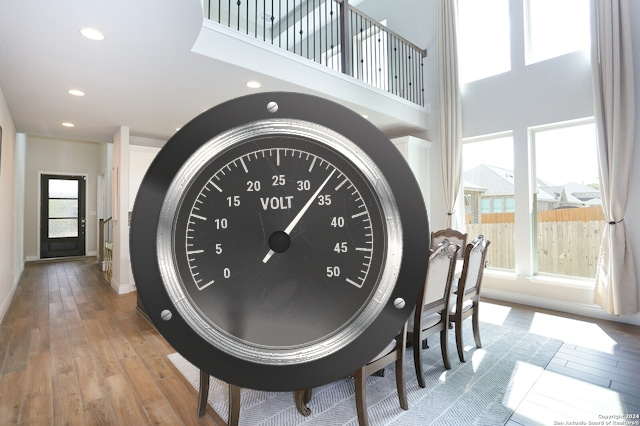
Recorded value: 33 V
